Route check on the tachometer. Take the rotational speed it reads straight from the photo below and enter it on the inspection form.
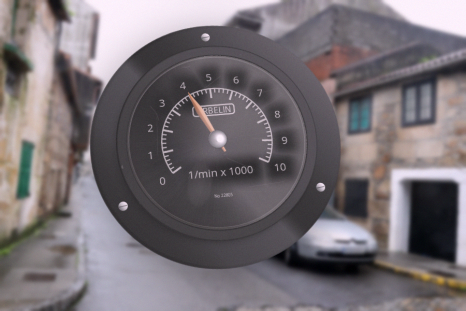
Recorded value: 4000 rpm
